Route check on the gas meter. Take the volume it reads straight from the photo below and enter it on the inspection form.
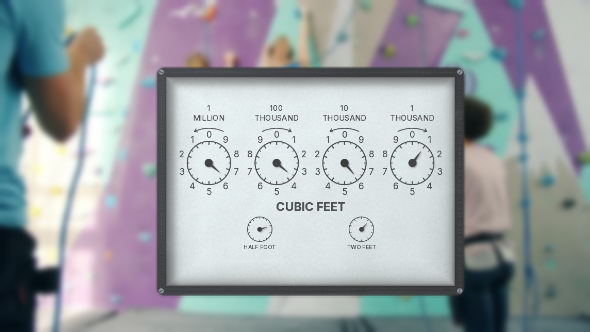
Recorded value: 636100 ft³
